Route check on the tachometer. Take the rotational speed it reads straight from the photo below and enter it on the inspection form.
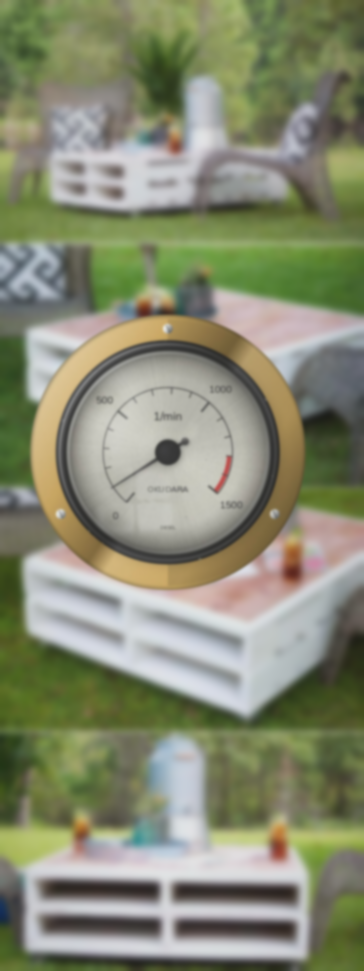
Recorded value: 100 rpm
